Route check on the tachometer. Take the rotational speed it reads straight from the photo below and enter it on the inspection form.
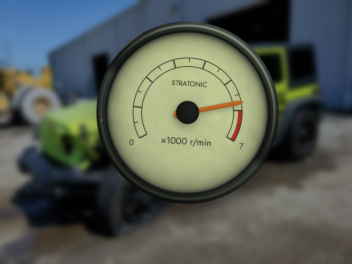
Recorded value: 5750 rpm
